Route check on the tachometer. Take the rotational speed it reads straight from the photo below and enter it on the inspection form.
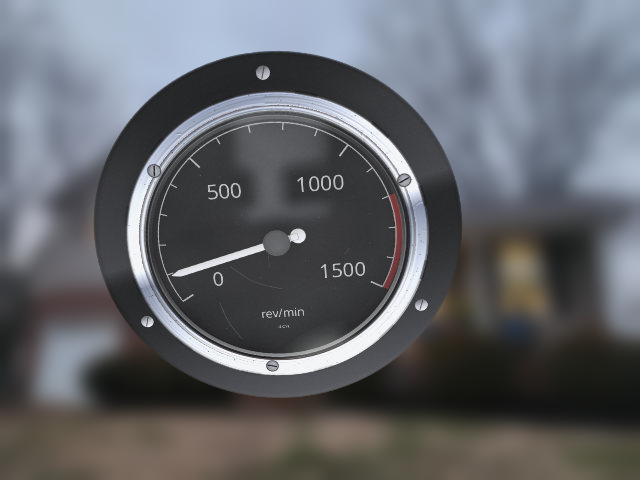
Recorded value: 100 rpm
